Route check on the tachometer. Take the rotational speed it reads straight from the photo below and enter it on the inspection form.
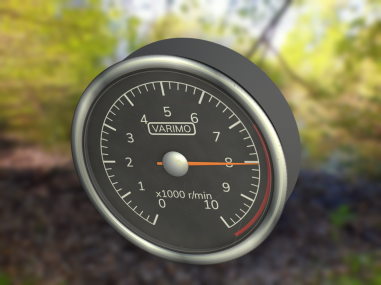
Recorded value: 8000 rpm
